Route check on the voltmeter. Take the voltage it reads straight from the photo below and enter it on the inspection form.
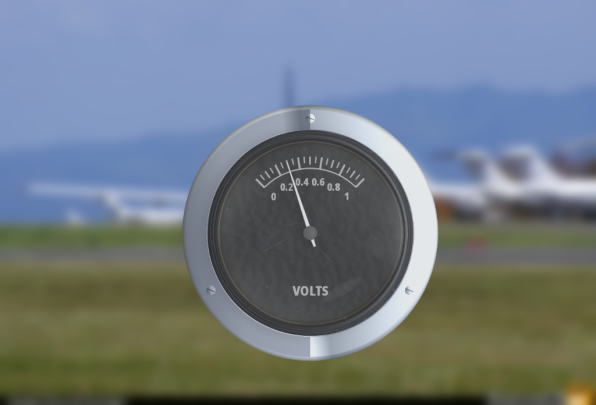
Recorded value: 0.3 V
